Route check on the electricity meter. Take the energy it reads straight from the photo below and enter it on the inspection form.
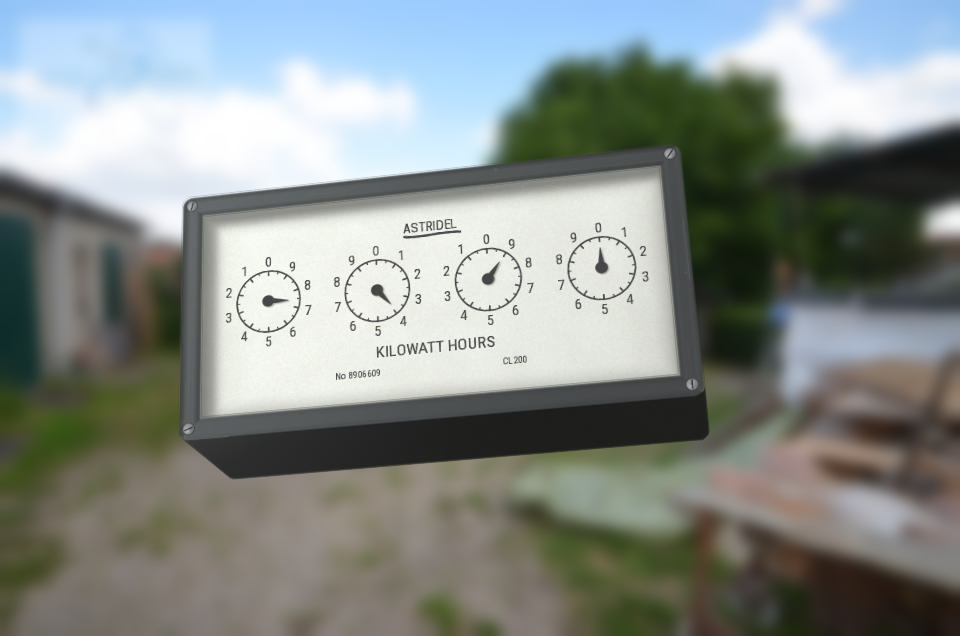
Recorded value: 7390 kWh
